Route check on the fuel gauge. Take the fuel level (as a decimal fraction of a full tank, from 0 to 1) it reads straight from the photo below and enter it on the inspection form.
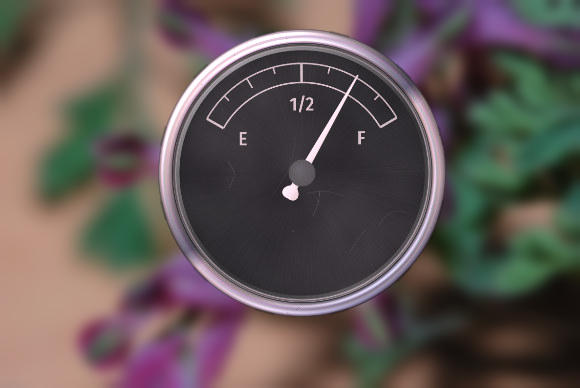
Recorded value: 0.75
